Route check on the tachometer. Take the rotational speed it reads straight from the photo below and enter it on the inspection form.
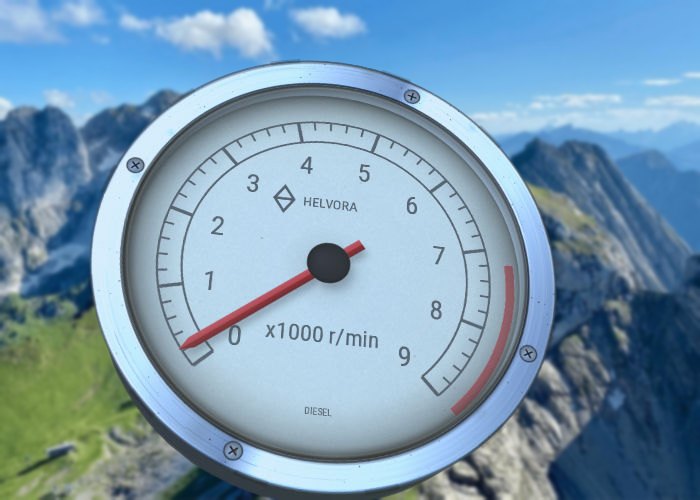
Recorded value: 200 rpm
